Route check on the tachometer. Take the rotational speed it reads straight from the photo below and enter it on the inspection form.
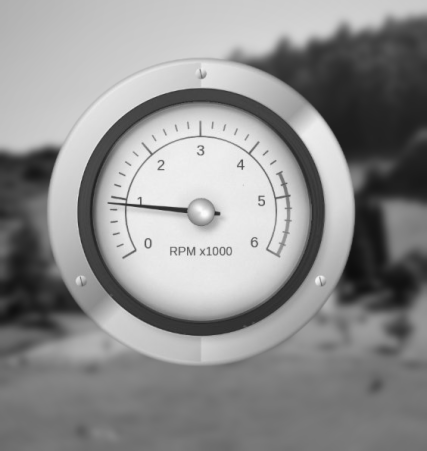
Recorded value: 900 rpm
